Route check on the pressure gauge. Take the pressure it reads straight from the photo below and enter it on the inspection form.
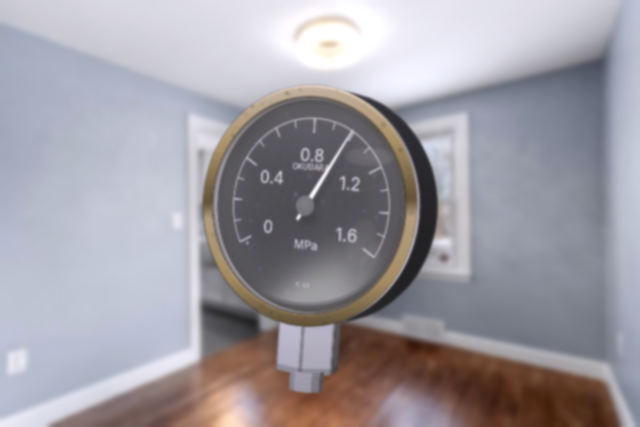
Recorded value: 1 MPa
